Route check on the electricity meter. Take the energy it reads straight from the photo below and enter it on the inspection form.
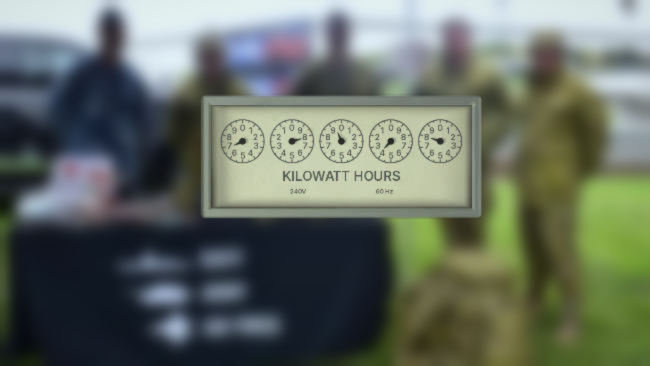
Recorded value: 67938 kWh
